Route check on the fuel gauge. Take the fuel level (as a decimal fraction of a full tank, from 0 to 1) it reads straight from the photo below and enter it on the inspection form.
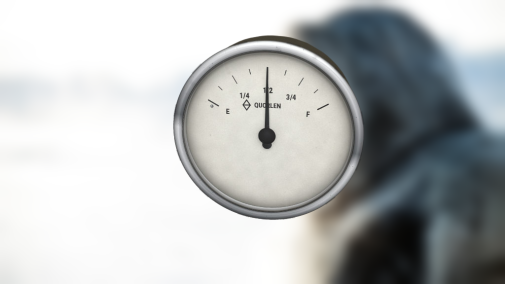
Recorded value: 0.5
